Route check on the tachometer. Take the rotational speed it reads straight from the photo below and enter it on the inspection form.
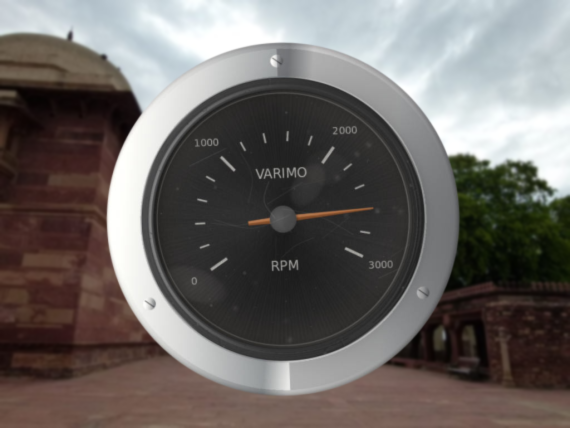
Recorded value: 2600 rpm
